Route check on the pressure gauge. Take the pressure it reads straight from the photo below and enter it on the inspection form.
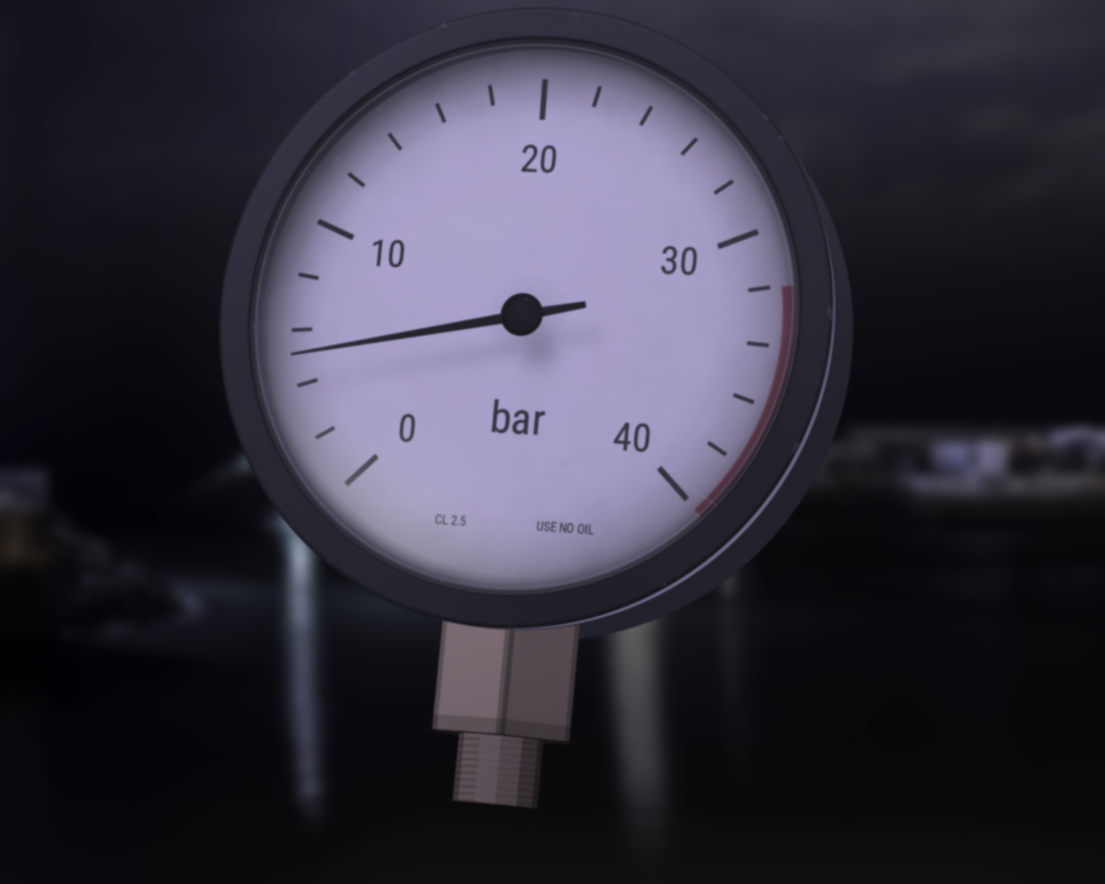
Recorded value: 5 bar
